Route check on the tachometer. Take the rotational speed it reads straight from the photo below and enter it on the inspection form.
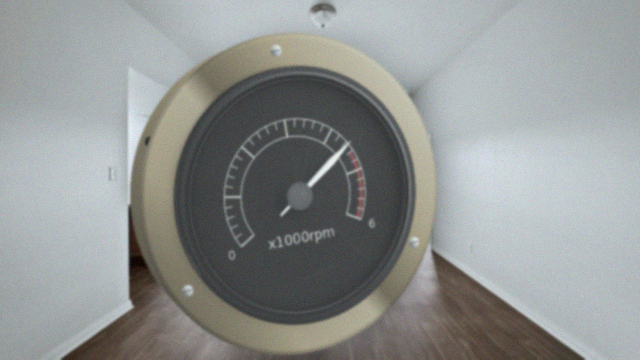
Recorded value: 4400 rpm
